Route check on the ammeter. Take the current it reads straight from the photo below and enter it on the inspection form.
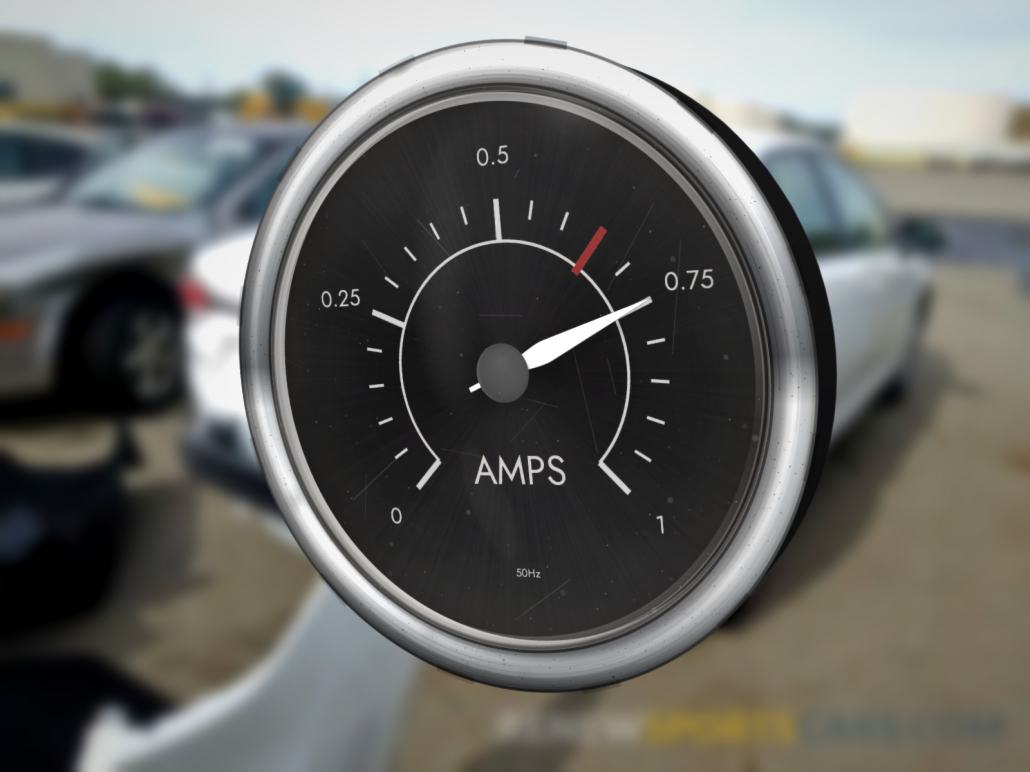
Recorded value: 0.75 A
